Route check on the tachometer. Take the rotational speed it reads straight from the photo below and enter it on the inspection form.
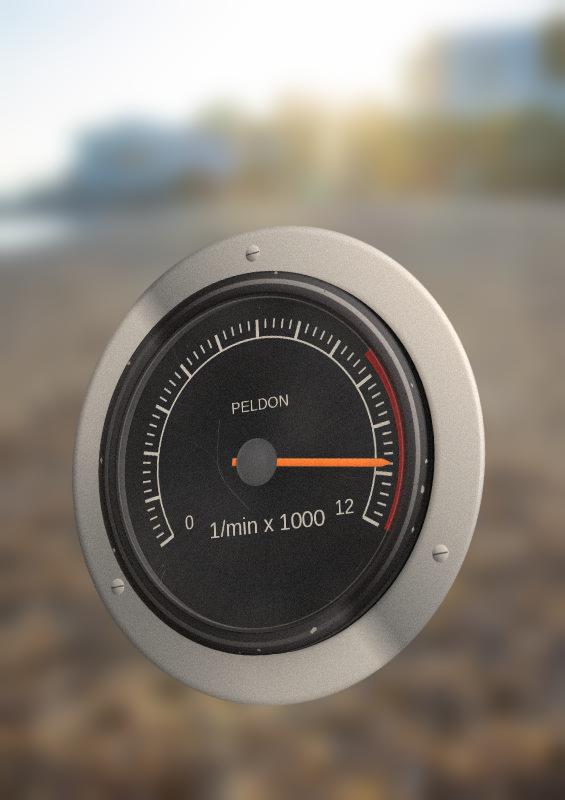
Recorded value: 10800 rpm
